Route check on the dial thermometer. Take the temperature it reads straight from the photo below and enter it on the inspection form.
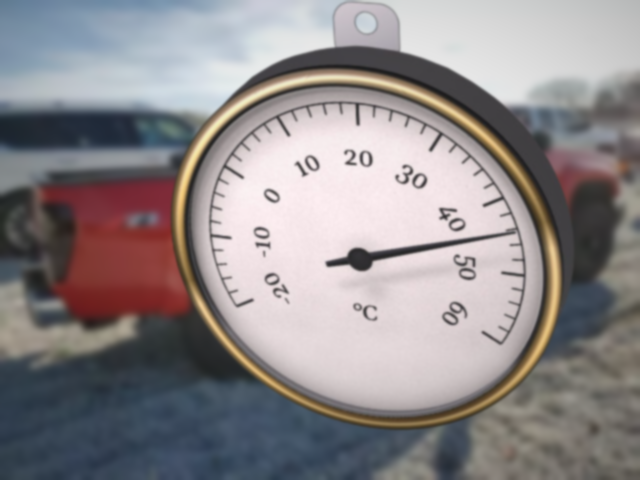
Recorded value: 44 °C
